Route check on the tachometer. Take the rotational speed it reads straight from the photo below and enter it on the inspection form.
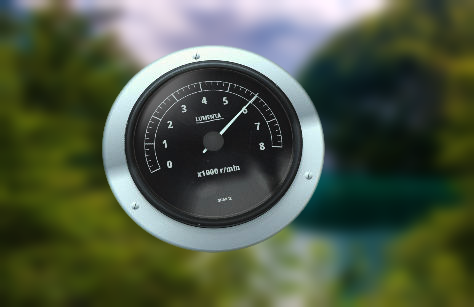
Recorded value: 6000 rpm
